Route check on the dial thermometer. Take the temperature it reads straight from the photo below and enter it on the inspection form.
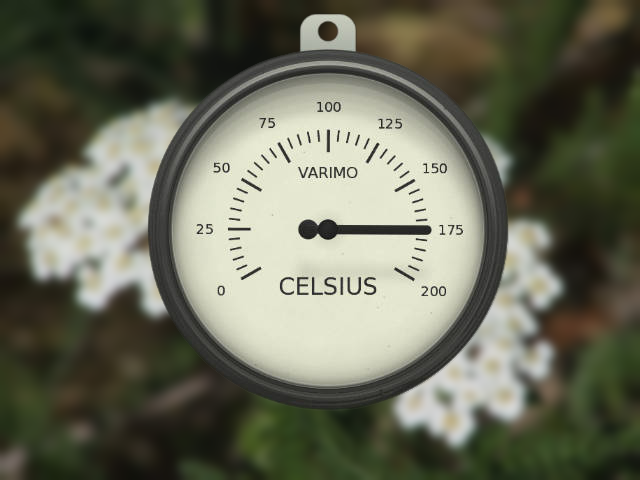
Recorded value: 175 °C
